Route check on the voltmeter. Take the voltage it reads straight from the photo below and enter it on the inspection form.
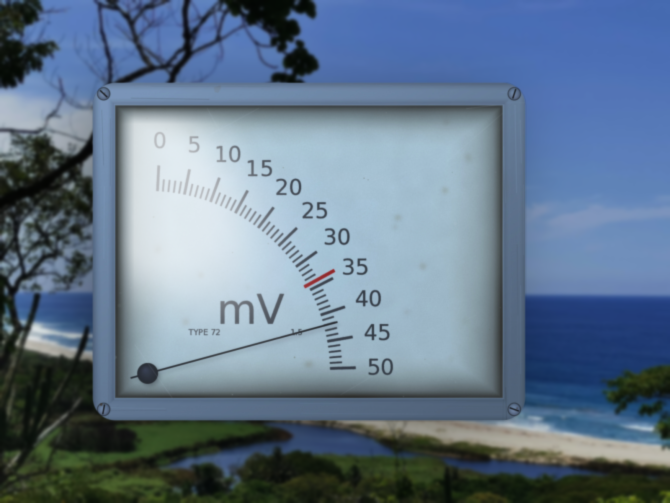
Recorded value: 42 mV
